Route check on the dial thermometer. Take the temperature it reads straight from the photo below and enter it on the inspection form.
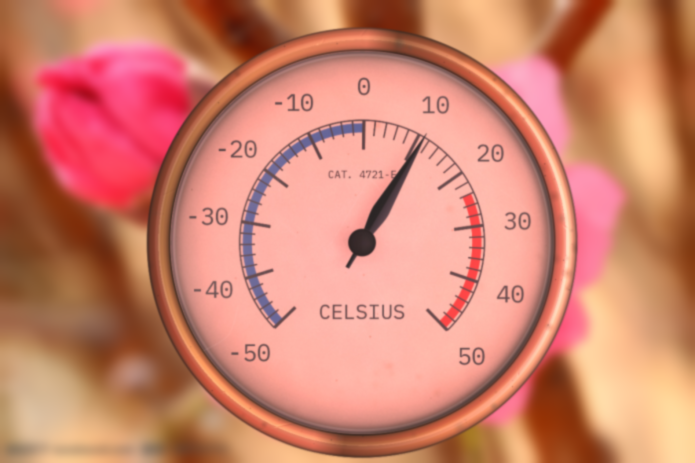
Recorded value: 11 °C
